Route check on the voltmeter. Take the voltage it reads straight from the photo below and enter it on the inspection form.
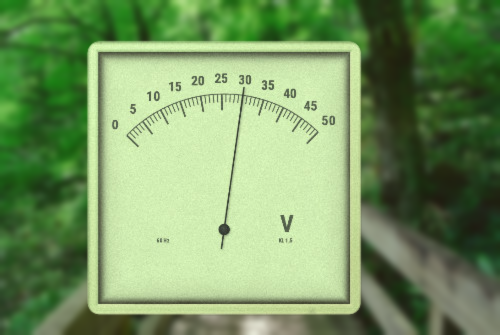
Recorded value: 30 V
